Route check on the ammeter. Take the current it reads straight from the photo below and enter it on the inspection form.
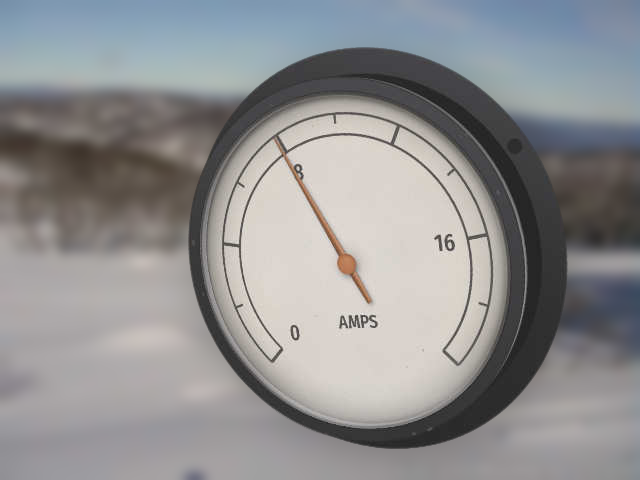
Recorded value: 8 A
